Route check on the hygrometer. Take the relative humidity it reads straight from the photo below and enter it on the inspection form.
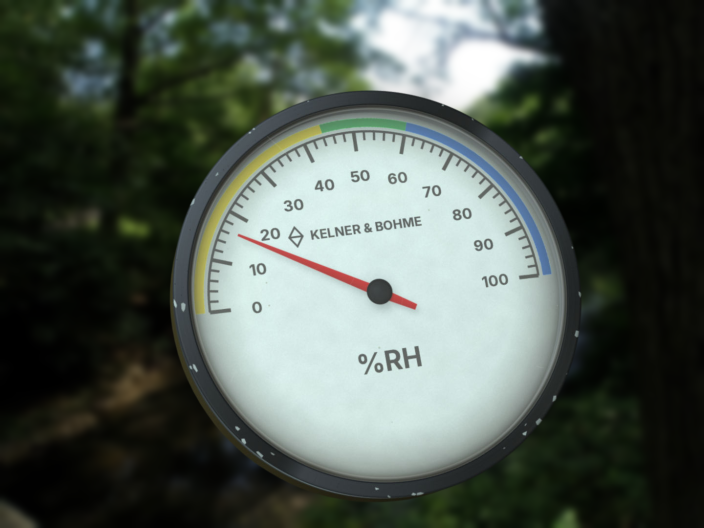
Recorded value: 16 %
